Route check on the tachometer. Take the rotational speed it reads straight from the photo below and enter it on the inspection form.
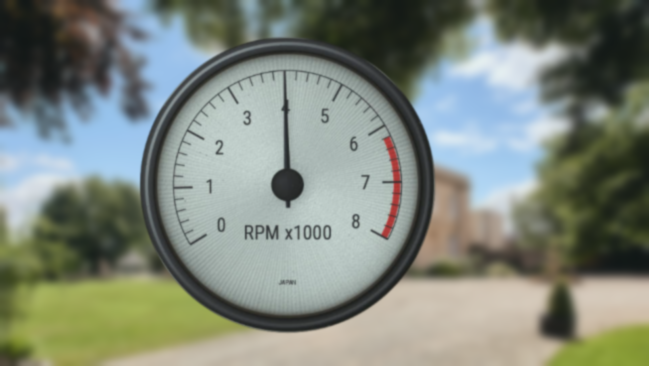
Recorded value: 4000 rpm
